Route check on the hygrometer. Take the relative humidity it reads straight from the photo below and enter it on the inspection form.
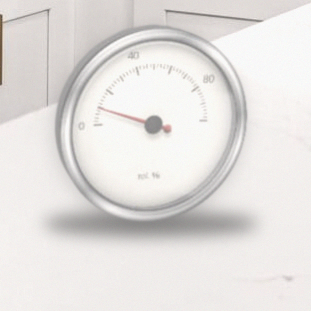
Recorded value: 10 %
